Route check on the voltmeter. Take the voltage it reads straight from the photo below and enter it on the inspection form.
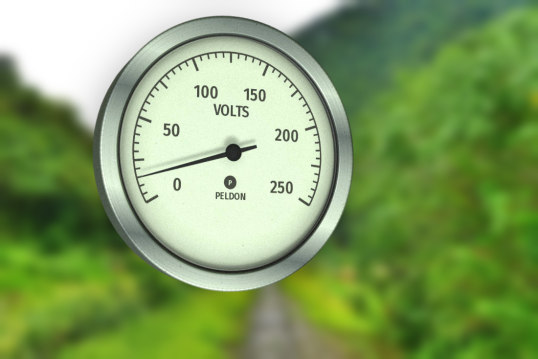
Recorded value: 15 V
